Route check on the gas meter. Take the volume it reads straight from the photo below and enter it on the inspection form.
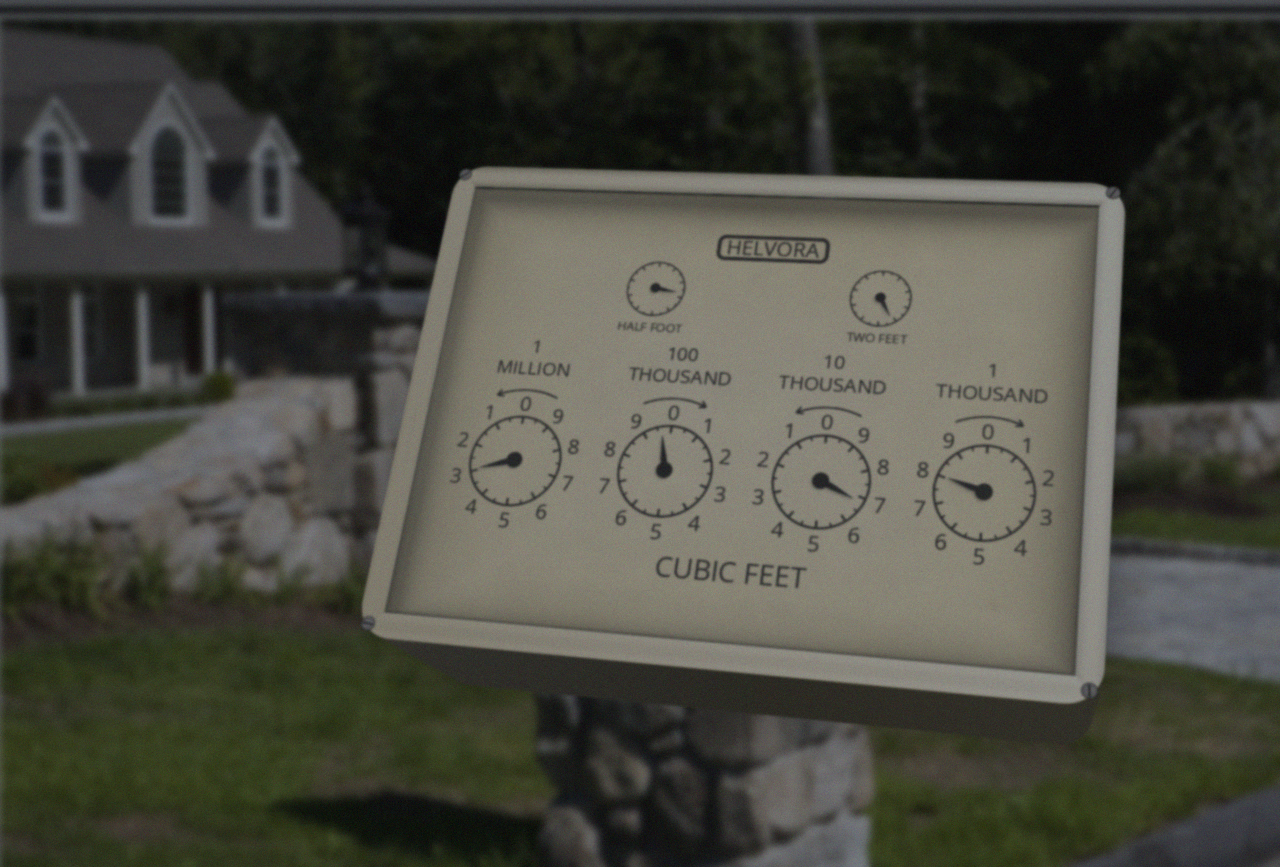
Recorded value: 296800 ft³
